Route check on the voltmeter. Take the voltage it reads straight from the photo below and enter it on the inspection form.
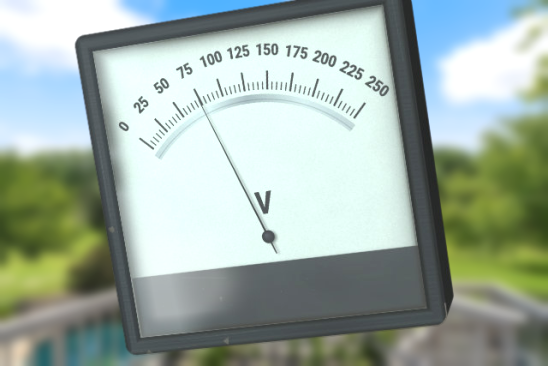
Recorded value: 75 V
